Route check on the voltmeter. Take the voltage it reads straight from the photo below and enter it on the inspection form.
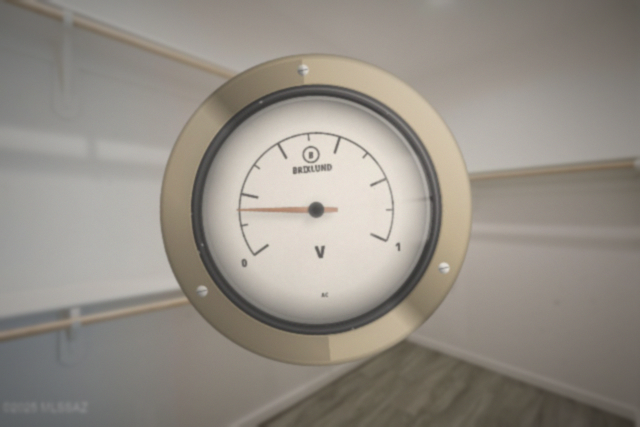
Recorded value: 0.15 V
